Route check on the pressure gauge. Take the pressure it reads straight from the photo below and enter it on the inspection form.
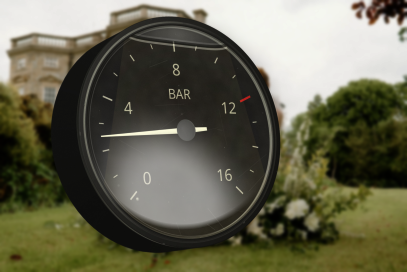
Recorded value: 2.5 bar
